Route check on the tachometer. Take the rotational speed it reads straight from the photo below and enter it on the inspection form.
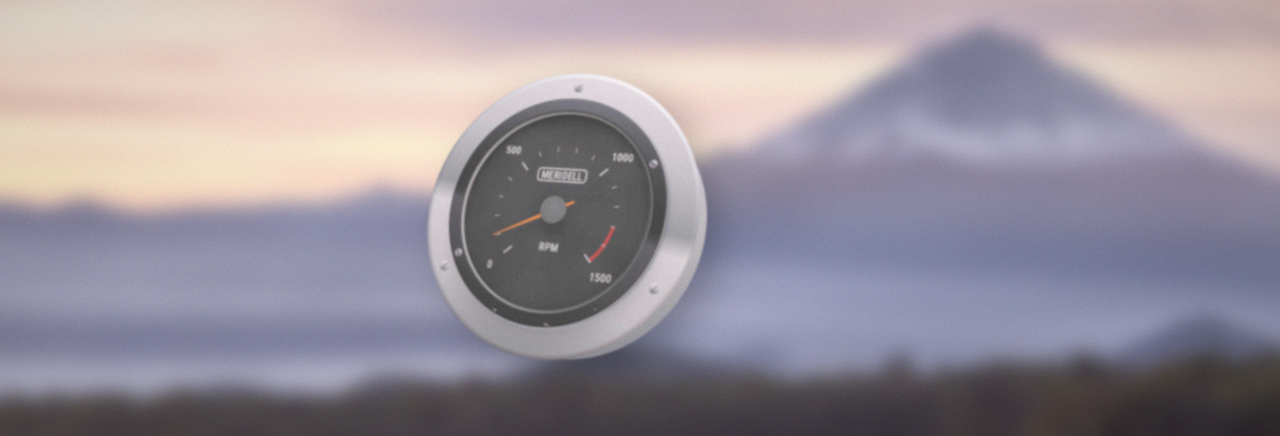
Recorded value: 100 rpm
